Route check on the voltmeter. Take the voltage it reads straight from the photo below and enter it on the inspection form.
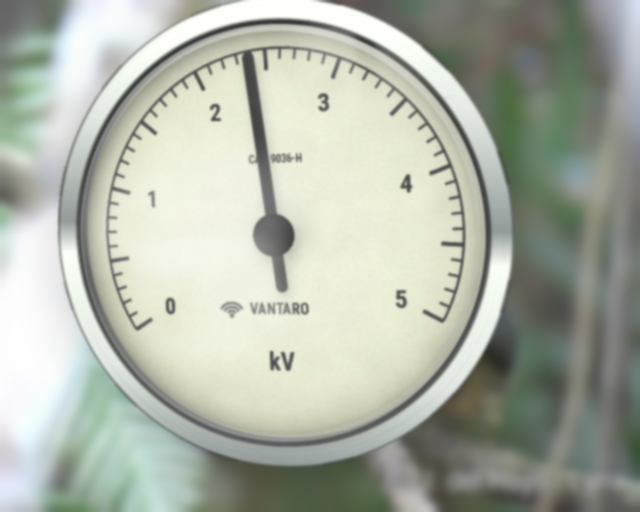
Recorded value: 2.4 kV
